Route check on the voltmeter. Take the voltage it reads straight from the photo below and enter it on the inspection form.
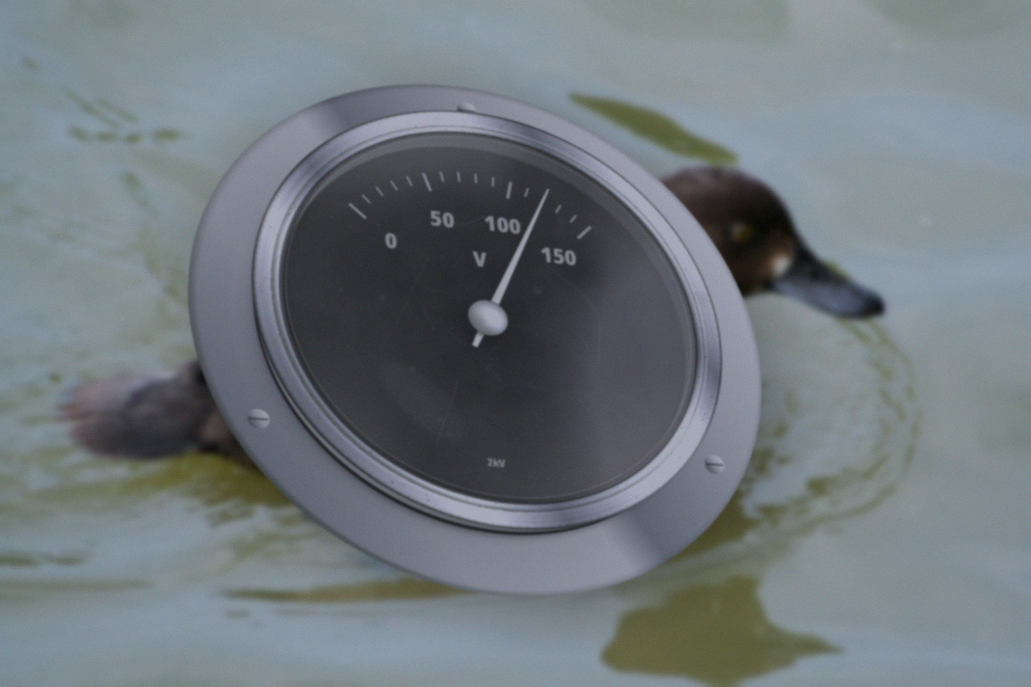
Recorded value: 120 V
